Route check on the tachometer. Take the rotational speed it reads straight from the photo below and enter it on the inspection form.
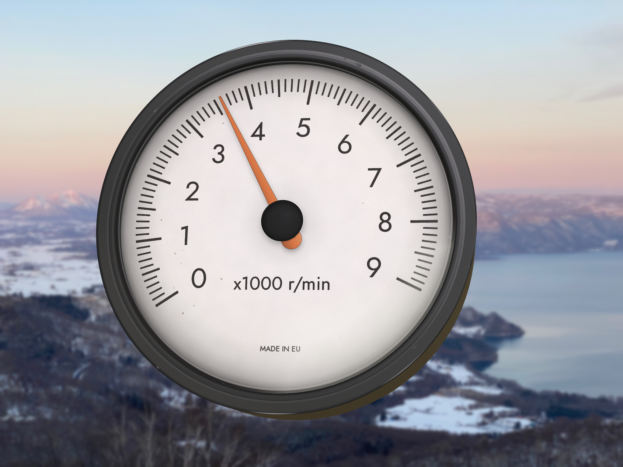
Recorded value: 3600 rpm
